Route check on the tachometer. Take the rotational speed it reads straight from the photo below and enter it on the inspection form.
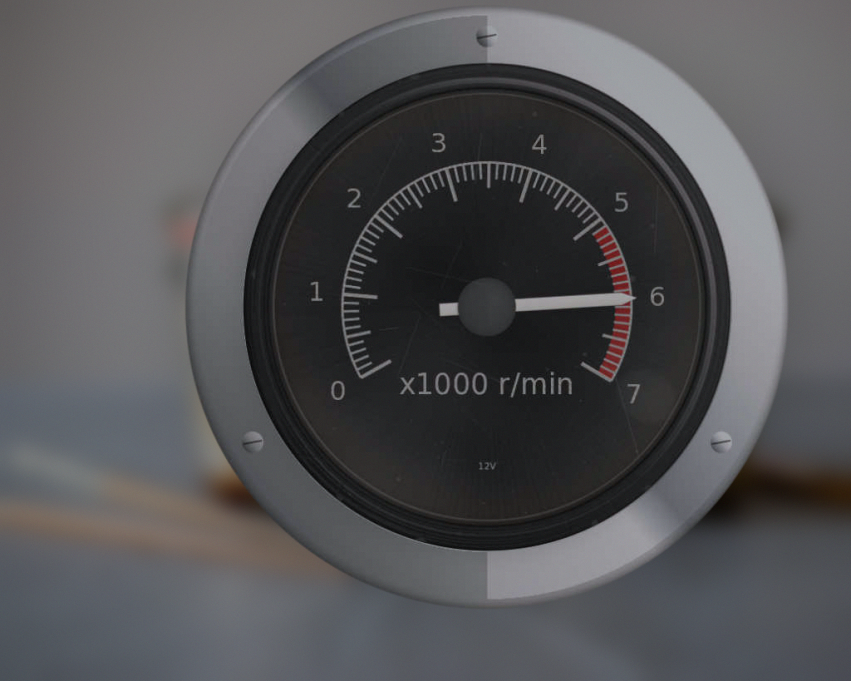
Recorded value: 6000 rpm
